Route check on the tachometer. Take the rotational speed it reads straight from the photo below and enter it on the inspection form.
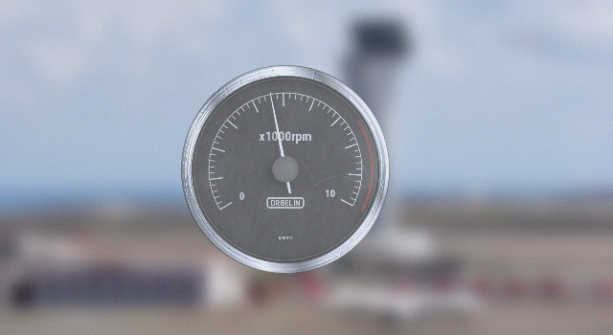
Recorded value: 4600 rpm
